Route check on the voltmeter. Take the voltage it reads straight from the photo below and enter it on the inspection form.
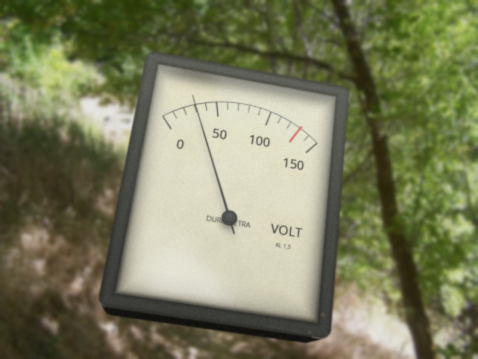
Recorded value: 30 V
